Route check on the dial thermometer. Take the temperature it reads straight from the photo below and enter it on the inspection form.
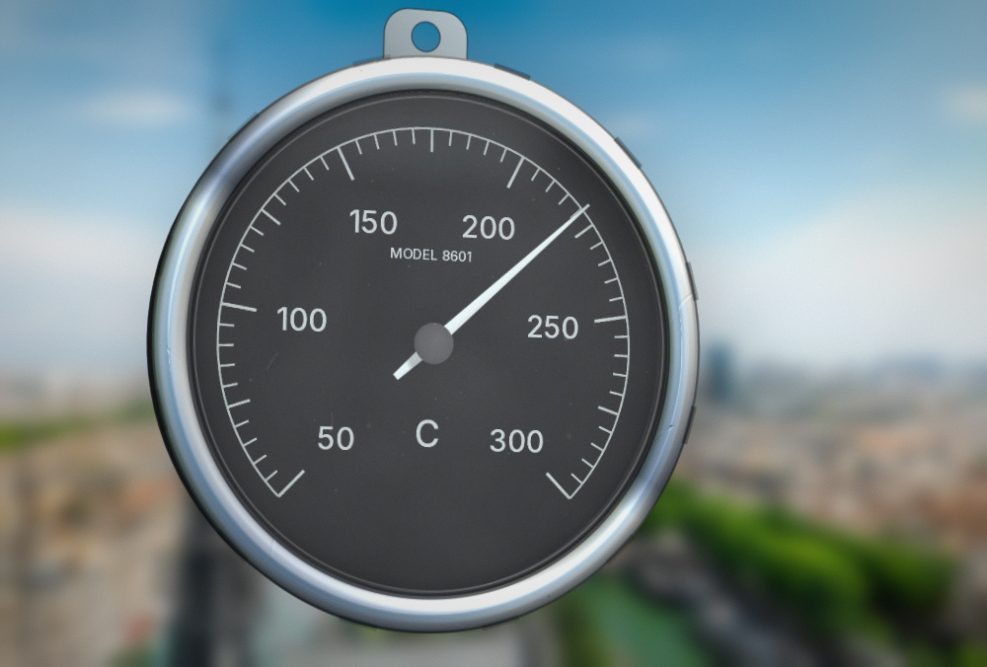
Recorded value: 220 °C
